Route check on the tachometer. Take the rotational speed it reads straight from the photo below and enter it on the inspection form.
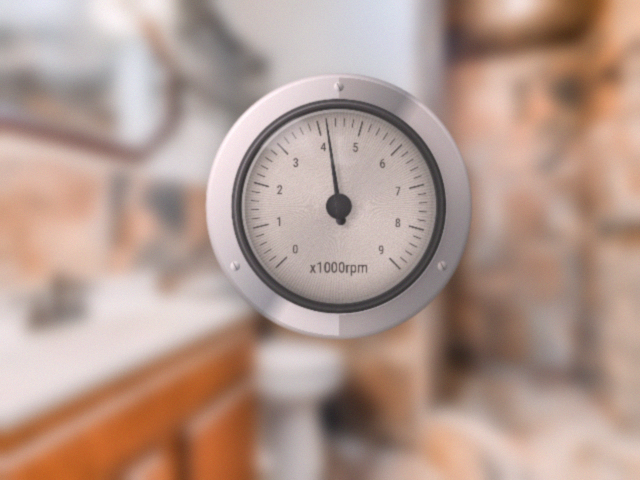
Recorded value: 4200 rpm
